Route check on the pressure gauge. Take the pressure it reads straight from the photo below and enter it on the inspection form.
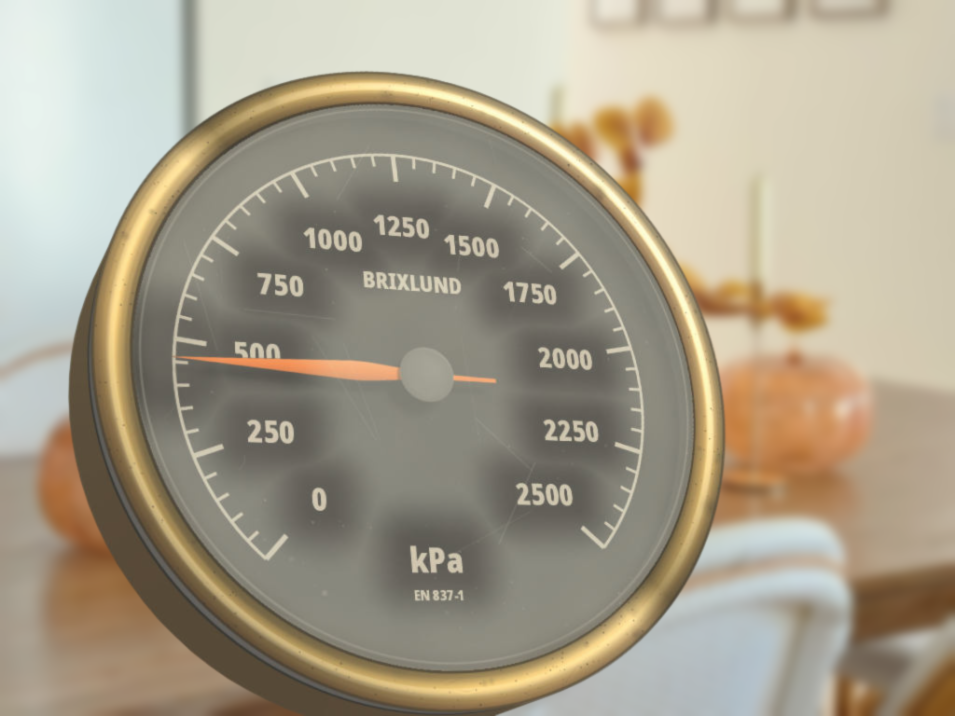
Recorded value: 450 kPa
